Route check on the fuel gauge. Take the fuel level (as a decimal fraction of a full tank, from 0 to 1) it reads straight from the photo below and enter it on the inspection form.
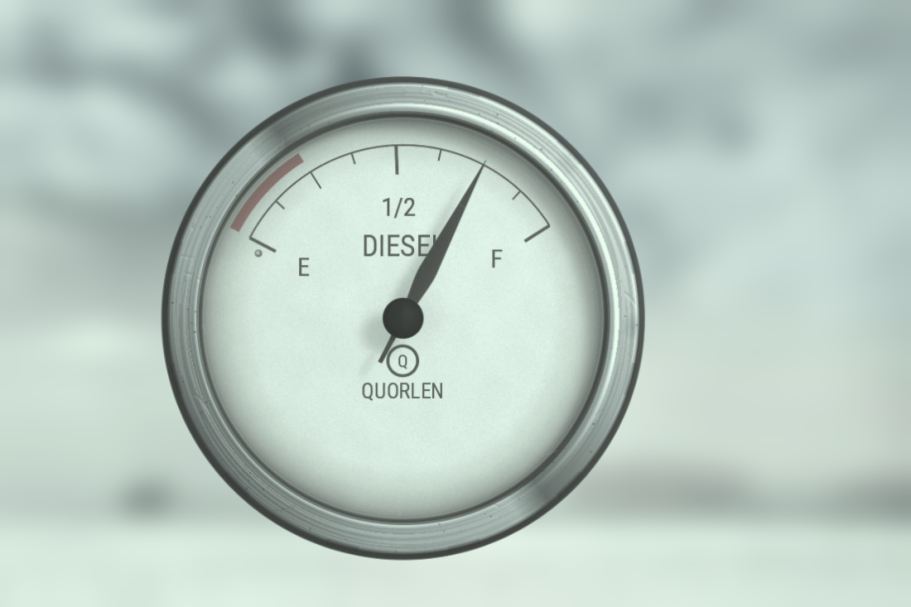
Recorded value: 0.75
